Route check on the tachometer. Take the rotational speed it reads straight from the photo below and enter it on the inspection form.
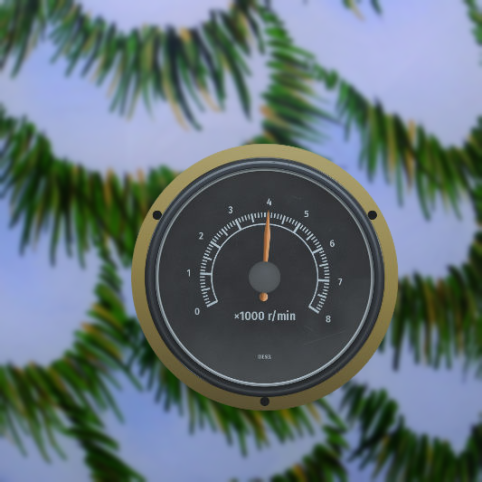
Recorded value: 4000 rpm
